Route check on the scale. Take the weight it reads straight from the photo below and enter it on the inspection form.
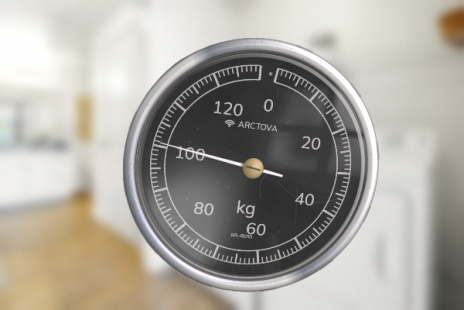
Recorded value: 101 kg
